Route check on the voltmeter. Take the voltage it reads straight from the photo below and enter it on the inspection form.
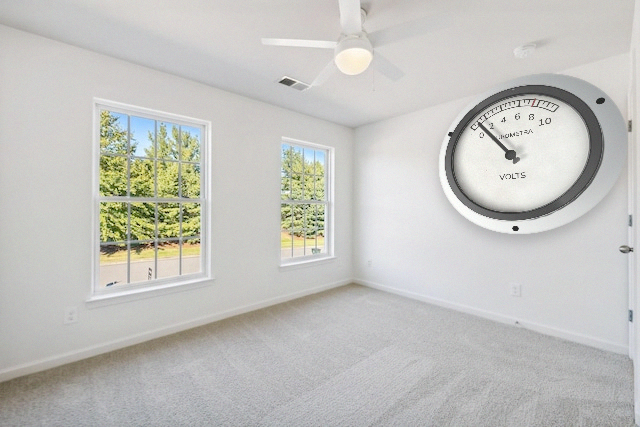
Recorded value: 1 V
